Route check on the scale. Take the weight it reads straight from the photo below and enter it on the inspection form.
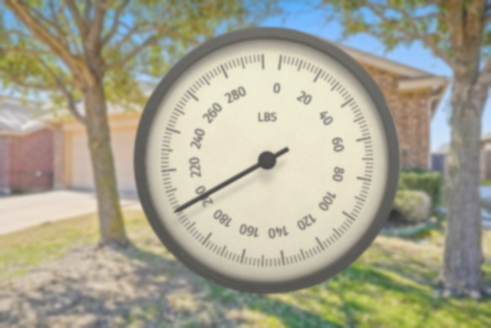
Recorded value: 200 lb
